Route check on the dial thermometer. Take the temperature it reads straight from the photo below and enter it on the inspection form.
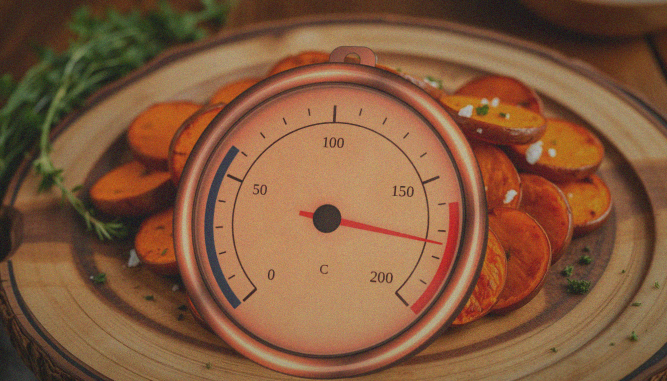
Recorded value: 175 °C
